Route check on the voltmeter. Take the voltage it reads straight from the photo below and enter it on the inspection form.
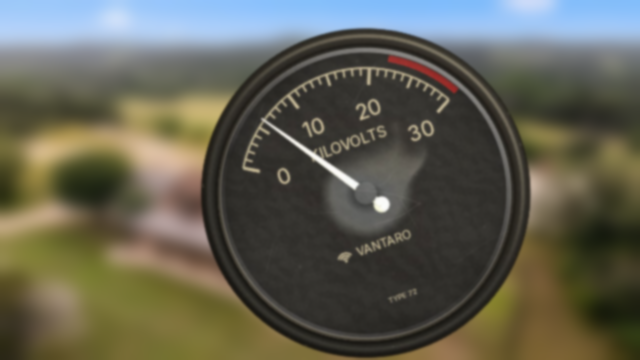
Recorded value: 6 kV
